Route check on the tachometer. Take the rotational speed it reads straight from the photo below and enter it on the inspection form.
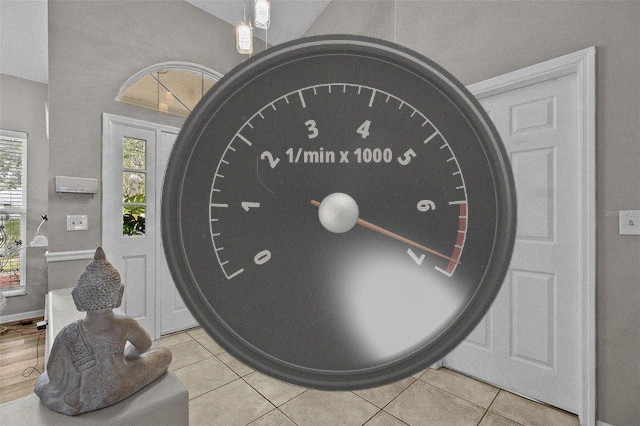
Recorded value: 6800 rpm
